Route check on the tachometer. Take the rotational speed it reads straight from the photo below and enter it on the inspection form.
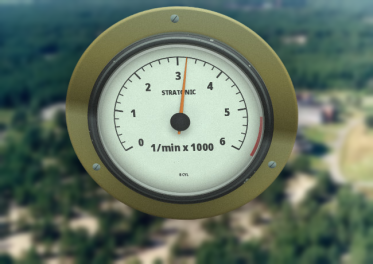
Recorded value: 3200 rpm
